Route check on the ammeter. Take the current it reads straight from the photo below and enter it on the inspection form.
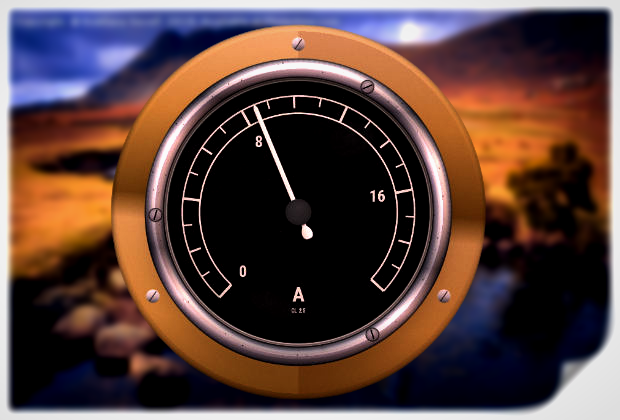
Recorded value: 8.5 A
